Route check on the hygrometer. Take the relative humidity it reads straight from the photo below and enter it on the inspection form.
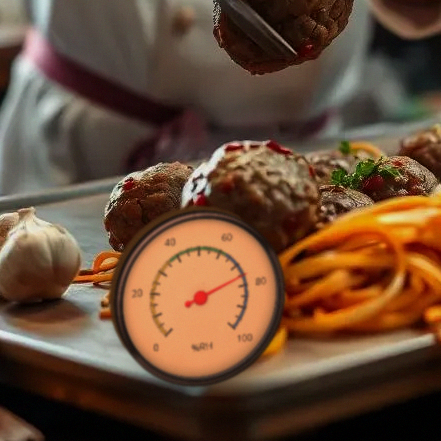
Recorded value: 75 %
